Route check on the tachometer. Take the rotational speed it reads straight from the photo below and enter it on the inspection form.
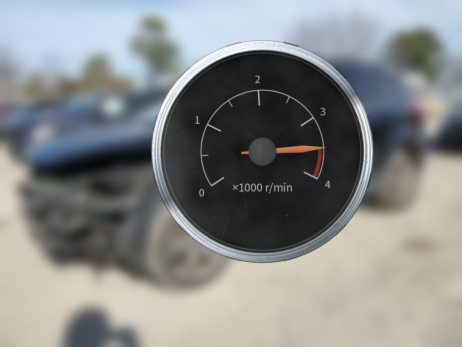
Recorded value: 3500 rpm
